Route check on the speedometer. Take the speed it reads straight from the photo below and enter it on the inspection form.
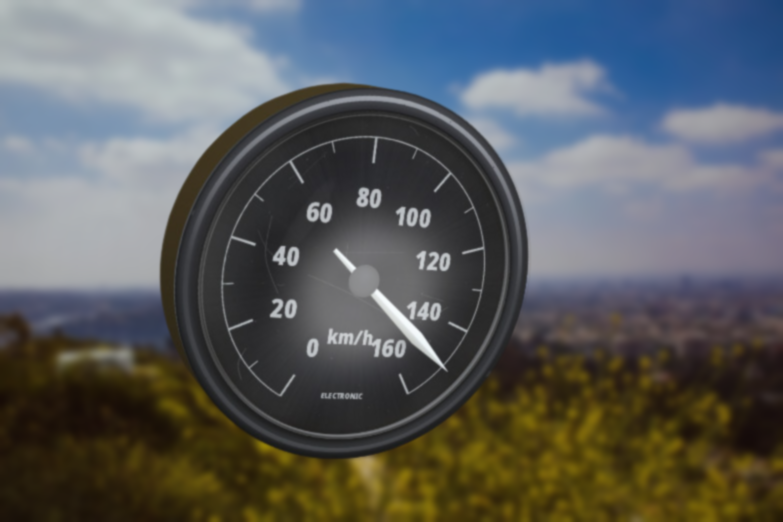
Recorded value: 150 km/h
